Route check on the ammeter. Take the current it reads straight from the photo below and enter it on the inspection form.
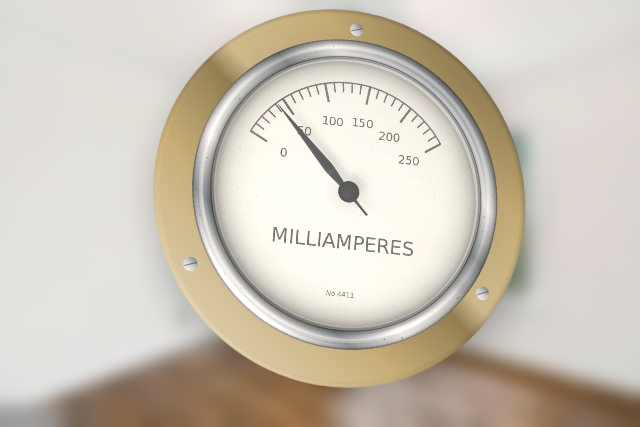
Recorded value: 40 mA
